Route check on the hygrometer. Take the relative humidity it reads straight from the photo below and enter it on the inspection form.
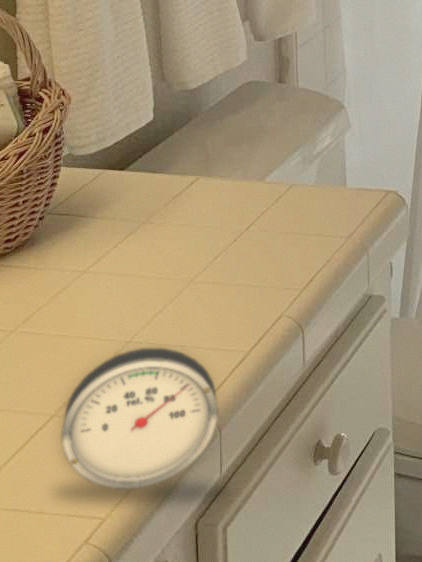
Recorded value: 80 %
